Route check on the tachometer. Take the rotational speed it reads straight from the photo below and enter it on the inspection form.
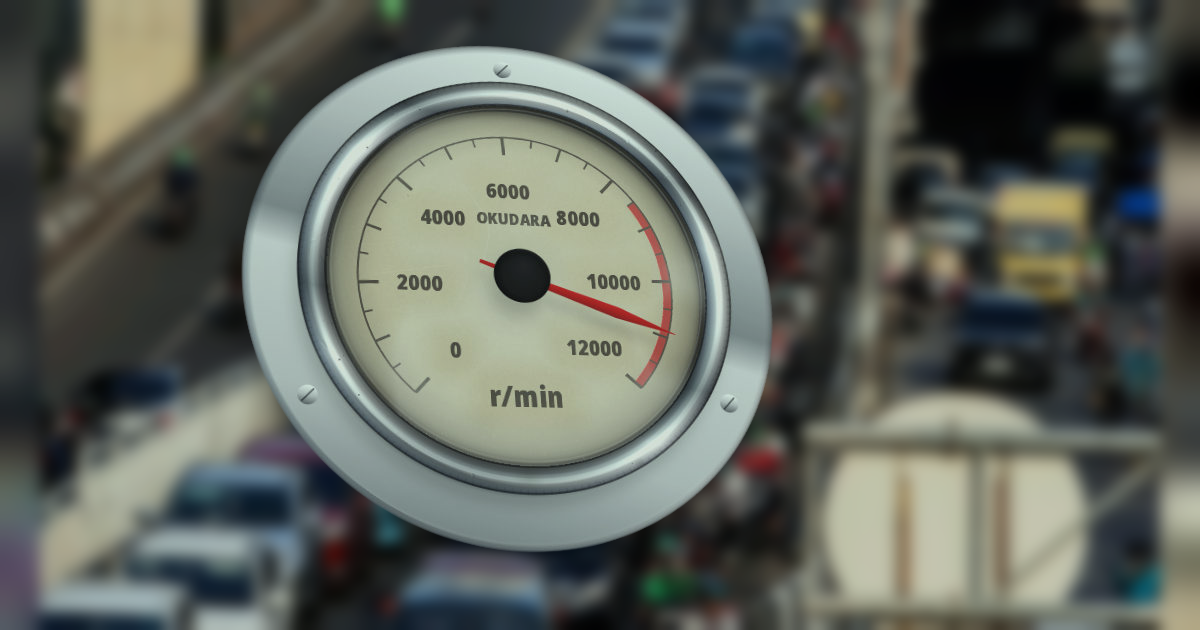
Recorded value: 11000 rpm
